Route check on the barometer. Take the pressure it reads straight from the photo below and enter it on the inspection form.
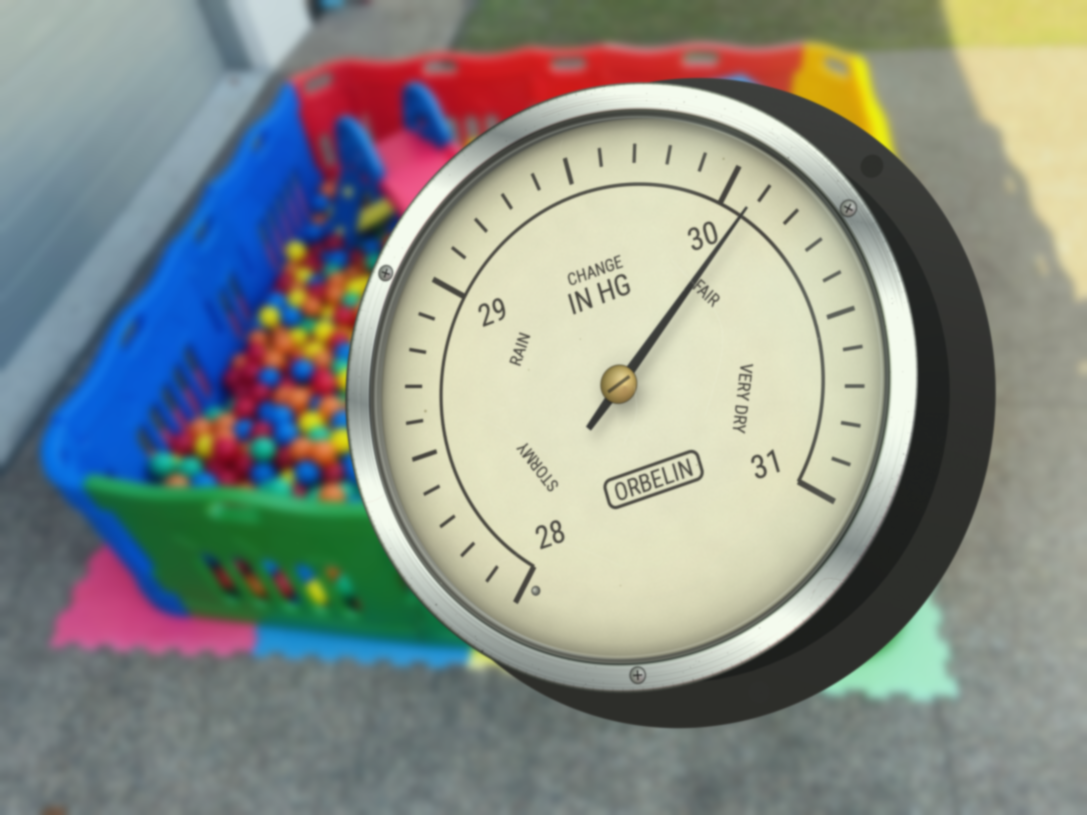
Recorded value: 30.1 inHg
